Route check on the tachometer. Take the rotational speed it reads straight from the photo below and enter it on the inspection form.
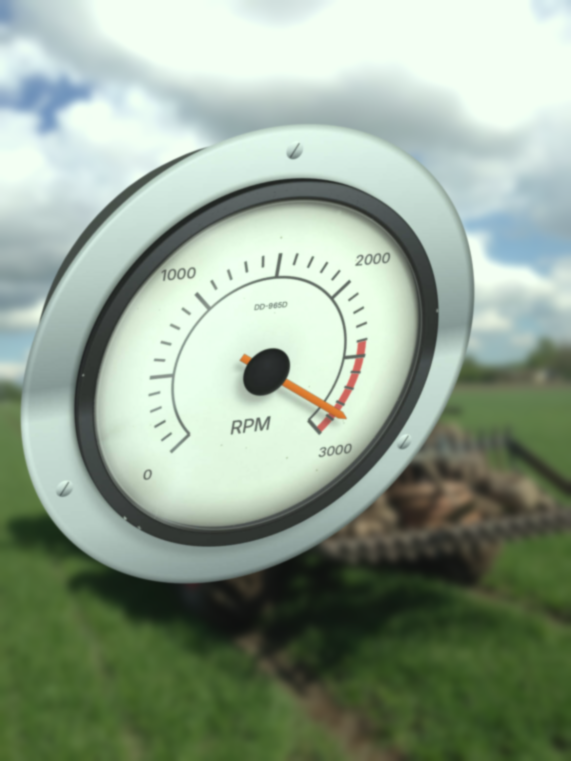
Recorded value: 2850 rpm
